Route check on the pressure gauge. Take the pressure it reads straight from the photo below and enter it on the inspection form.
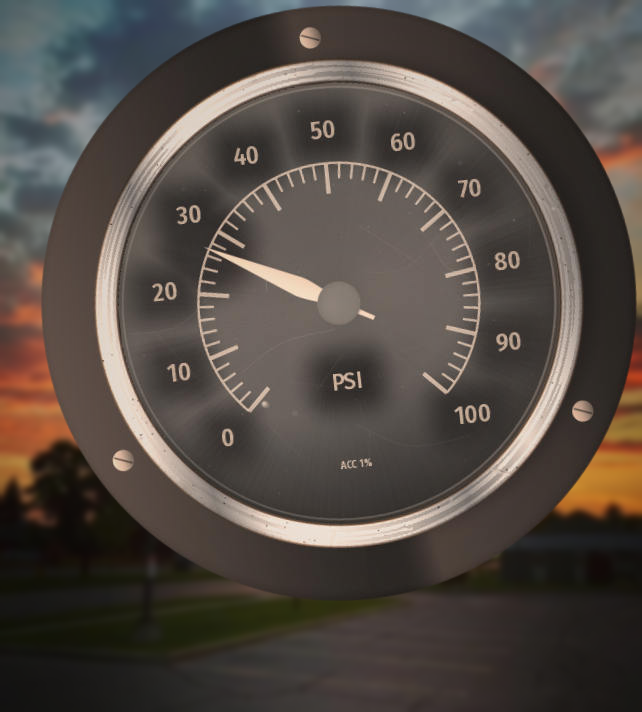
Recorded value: 27 psi
